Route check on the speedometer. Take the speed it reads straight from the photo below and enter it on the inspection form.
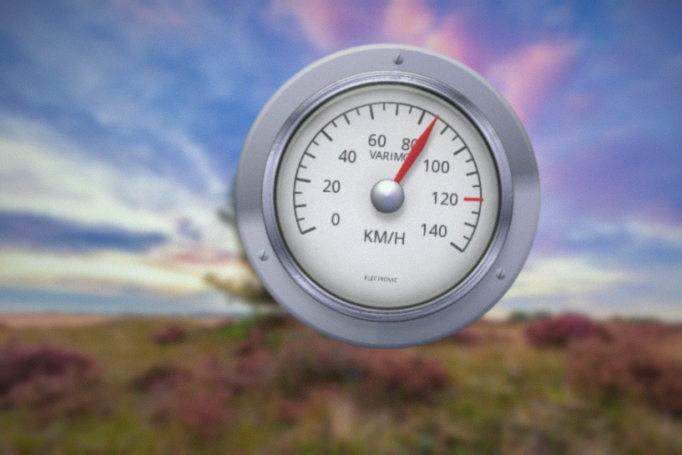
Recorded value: 85 km/h
